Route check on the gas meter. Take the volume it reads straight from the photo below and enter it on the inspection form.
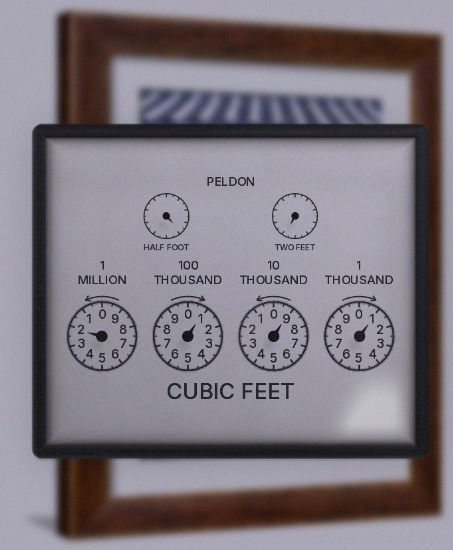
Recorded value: 209100 ft³
